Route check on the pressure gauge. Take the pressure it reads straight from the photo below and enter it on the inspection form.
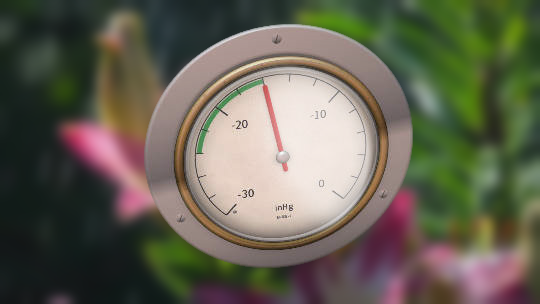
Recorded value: -16 inHg
